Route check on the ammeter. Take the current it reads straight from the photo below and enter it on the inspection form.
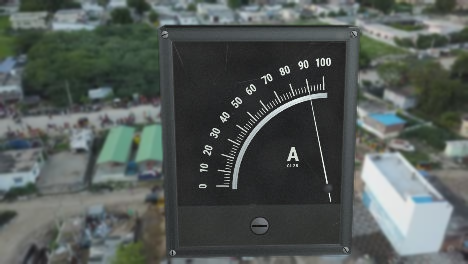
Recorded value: 90 A
